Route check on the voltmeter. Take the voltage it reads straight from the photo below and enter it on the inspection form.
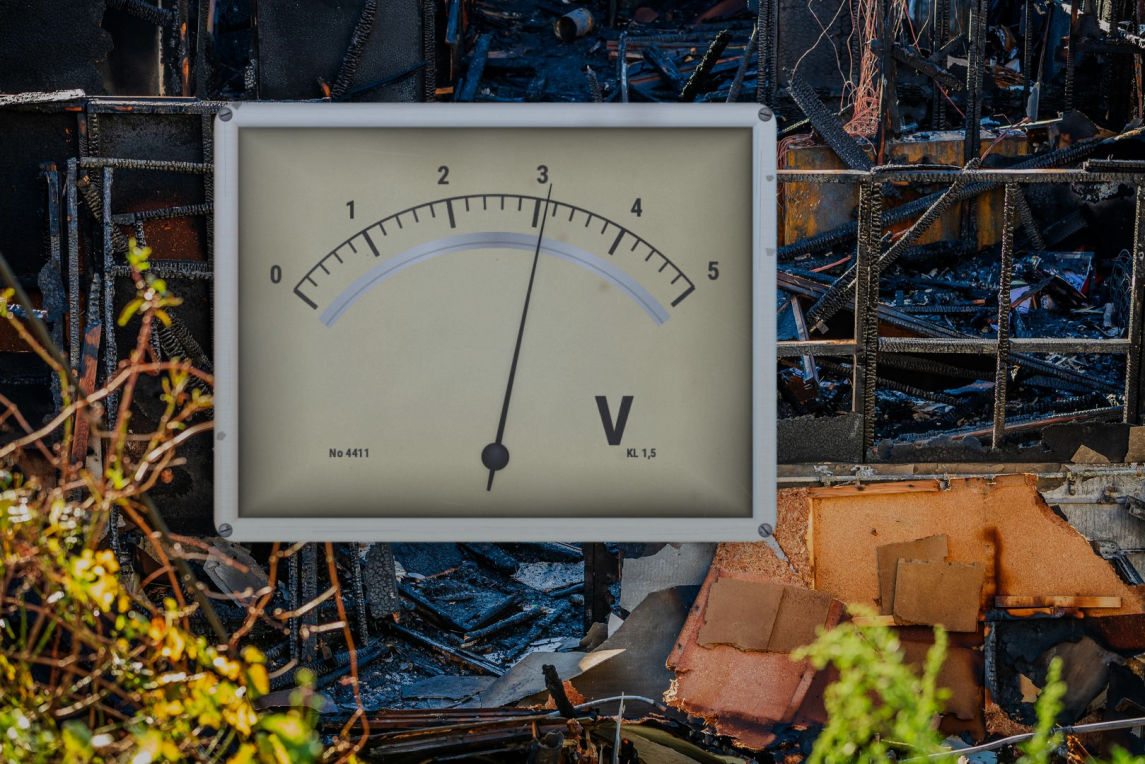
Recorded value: 3.1 V
